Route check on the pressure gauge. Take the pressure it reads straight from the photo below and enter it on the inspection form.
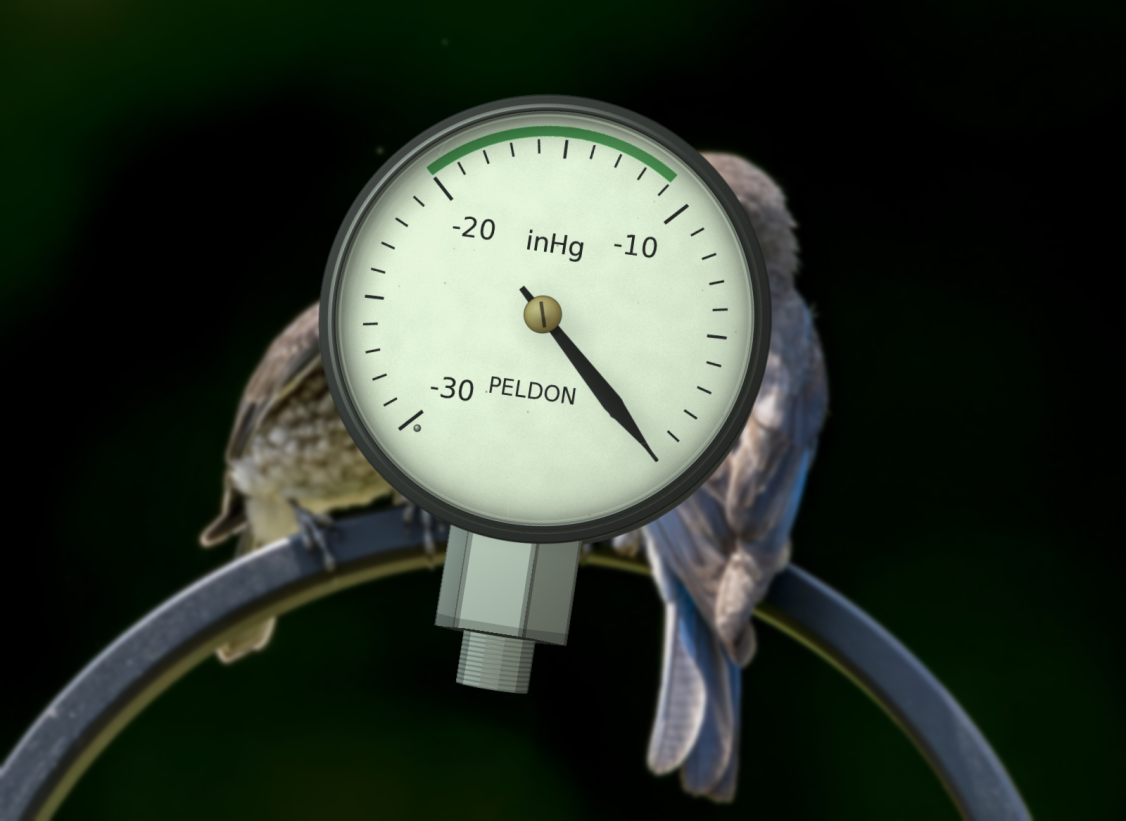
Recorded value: 0 inHg
